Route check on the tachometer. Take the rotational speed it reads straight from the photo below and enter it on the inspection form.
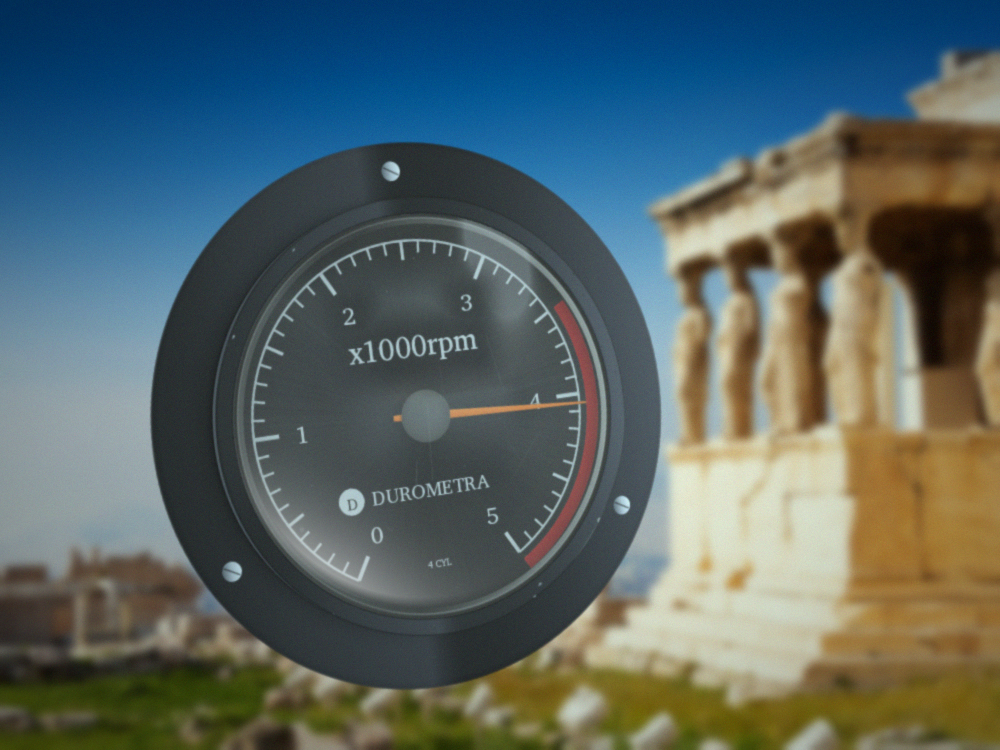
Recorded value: 4050 rpm
